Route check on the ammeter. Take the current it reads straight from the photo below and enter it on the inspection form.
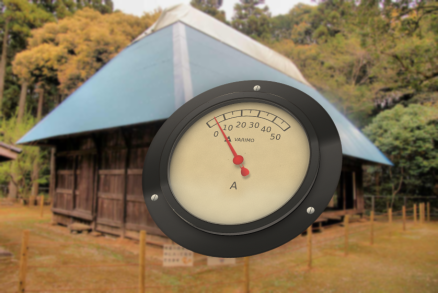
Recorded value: 5 A
